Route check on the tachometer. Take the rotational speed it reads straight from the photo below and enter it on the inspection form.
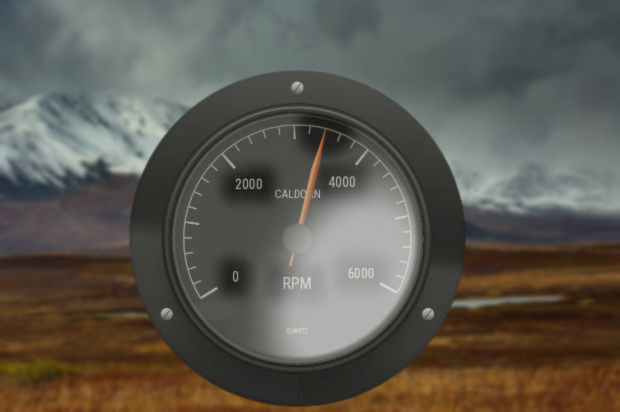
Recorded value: 3400 rpm
